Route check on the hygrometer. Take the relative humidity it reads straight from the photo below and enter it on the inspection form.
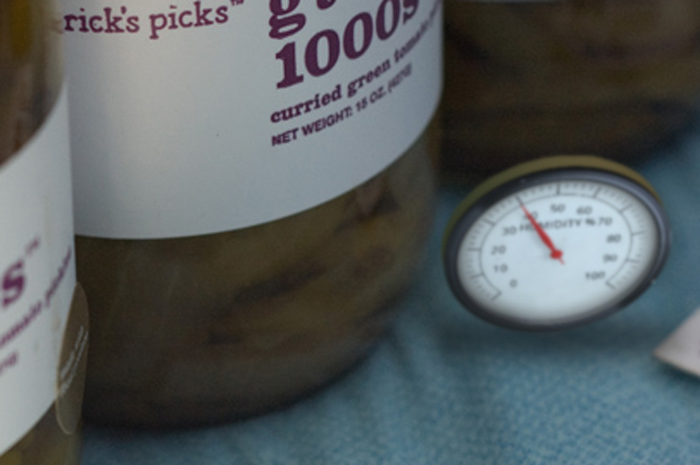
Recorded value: 40 %
